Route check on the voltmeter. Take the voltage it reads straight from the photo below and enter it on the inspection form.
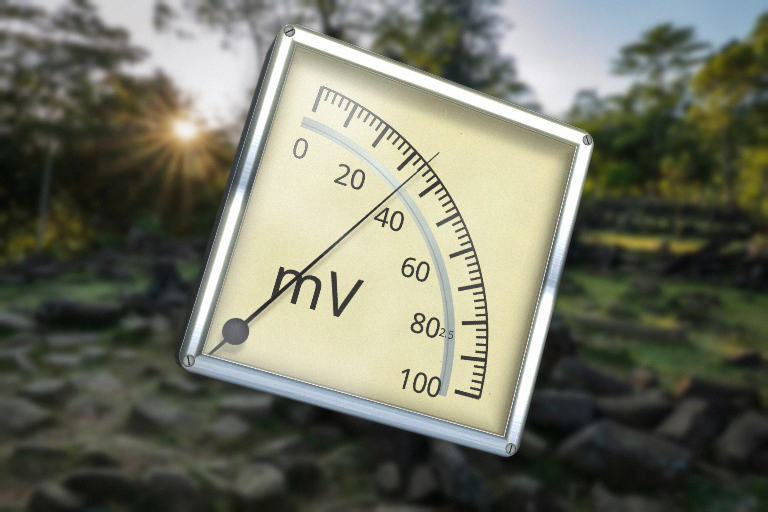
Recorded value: 34 mV
